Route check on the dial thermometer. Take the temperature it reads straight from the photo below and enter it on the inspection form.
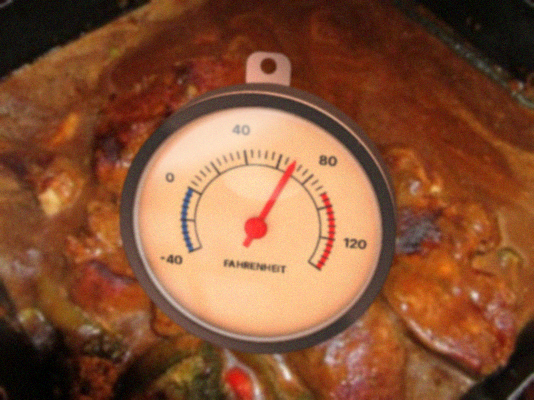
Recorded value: 68 °F
